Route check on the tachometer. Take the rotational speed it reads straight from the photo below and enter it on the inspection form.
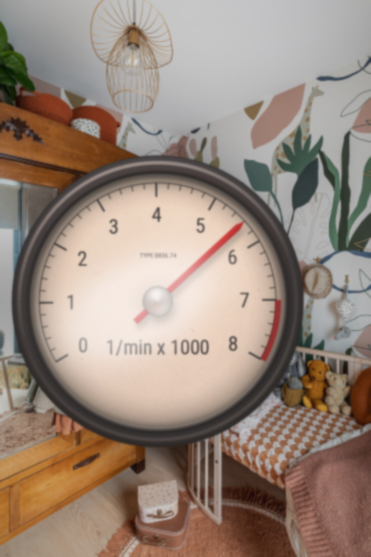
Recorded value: 5600 rpm
